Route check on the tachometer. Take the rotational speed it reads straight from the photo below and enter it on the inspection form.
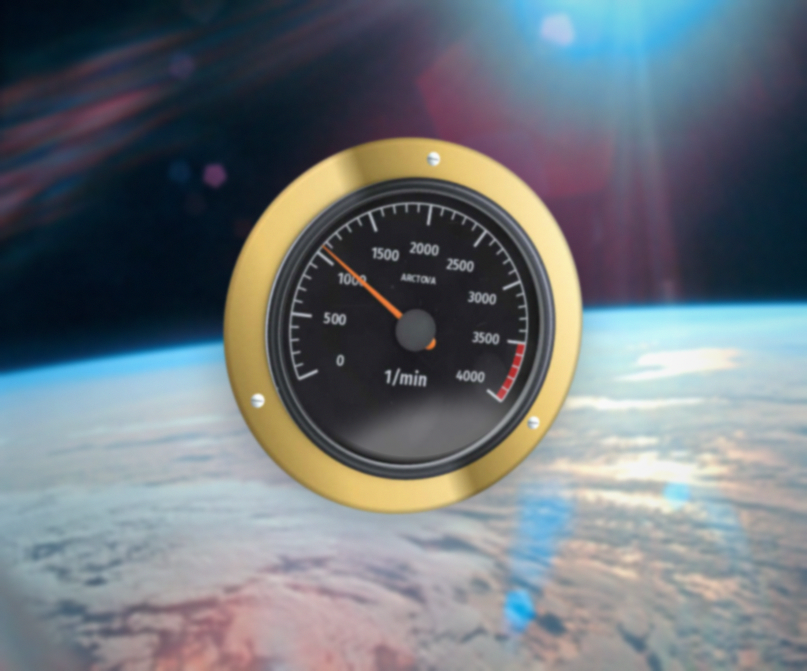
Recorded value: 1050 rpm
